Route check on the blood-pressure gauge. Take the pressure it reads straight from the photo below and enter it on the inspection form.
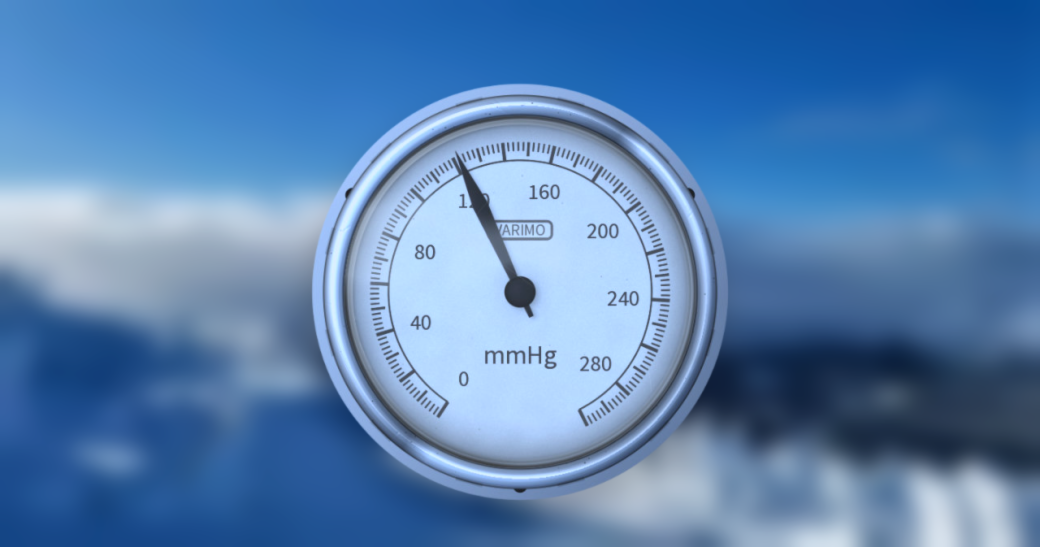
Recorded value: 122 mmHg
